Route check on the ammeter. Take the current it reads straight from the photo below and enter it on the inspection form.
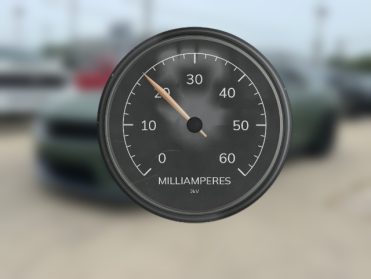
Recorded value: 20 mA
